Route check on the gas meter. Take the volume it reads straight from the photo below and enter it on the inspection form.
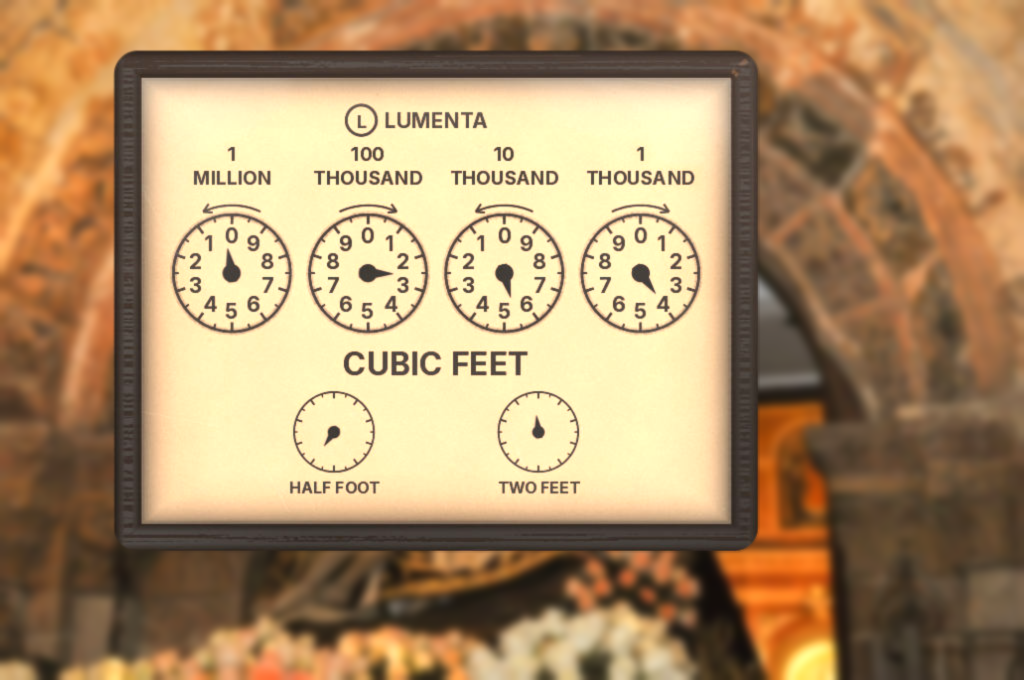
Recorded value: 25400 ft³
